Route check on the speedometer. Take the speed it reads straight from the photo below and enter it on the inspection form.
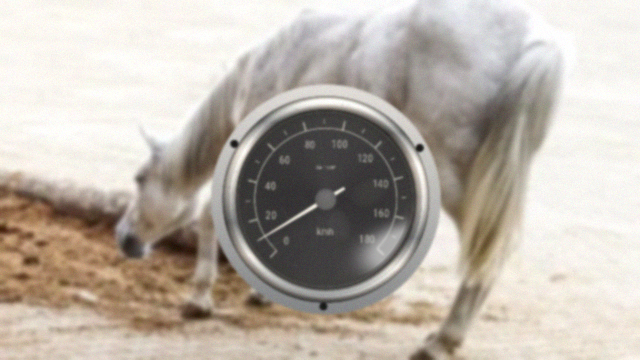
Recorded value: 10 km/h
